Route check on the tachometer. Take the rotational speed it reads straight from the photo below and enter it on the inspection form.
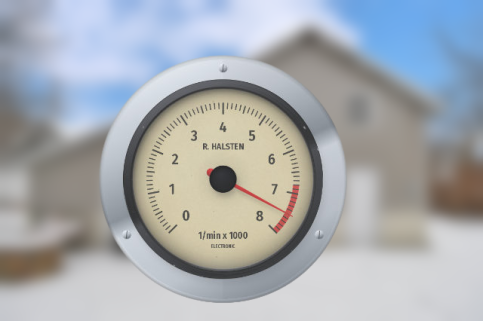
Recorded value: 7500 rpm
